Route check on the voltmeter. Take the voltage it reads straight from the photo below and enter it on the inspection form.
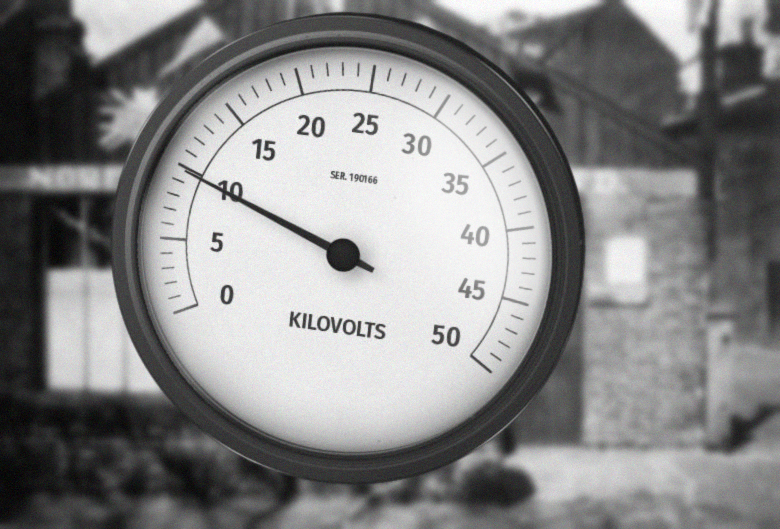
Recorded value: 10 kV
